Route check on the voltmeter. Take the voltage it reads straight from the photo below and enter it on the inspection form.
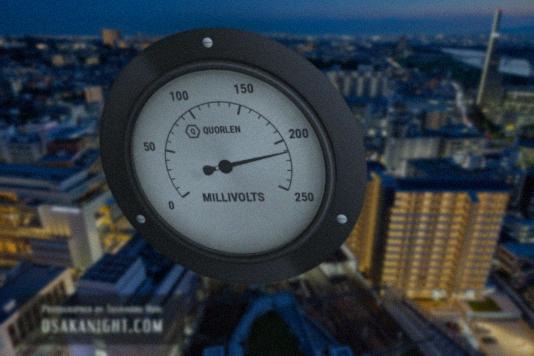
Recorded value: 210 mV
